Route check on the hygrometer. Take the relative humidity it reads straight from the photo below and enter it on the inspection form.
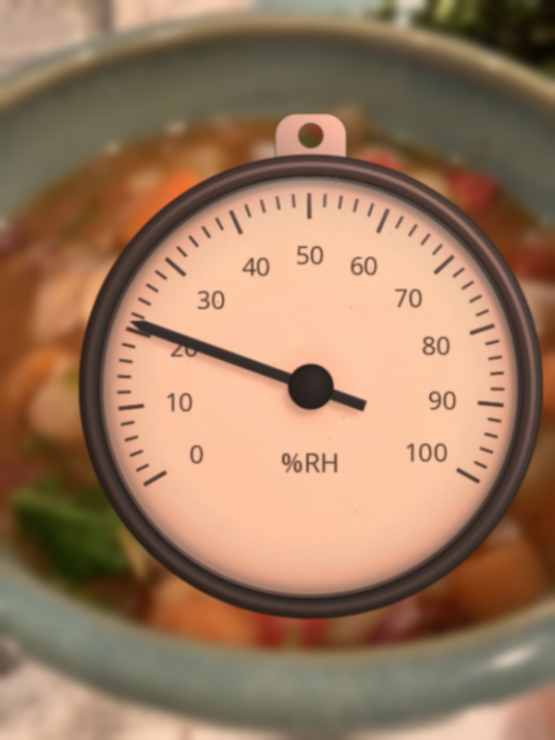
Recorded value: 21 %
